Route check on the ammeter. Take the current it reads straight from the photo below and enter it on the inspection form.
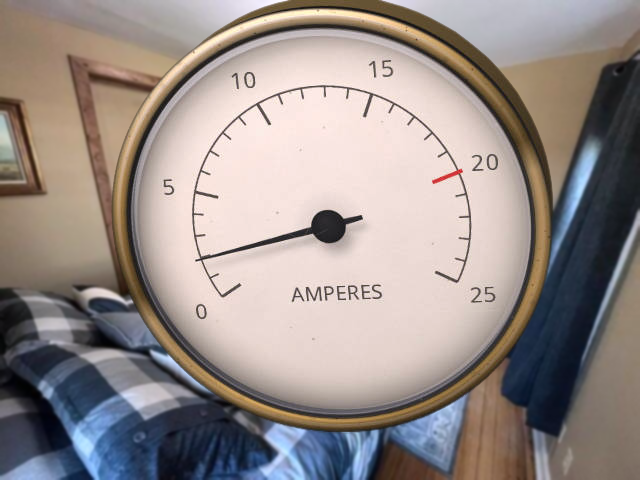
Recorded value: 2 A
